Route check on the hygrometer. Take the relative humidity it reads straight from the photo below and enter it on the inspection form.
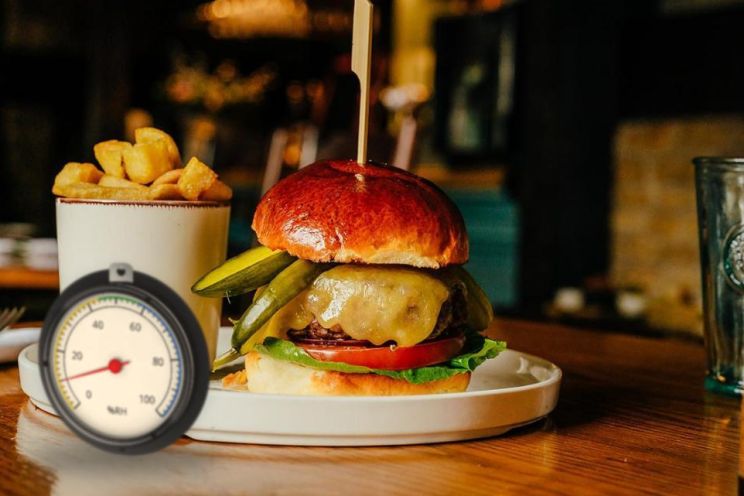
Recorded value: 10 %
